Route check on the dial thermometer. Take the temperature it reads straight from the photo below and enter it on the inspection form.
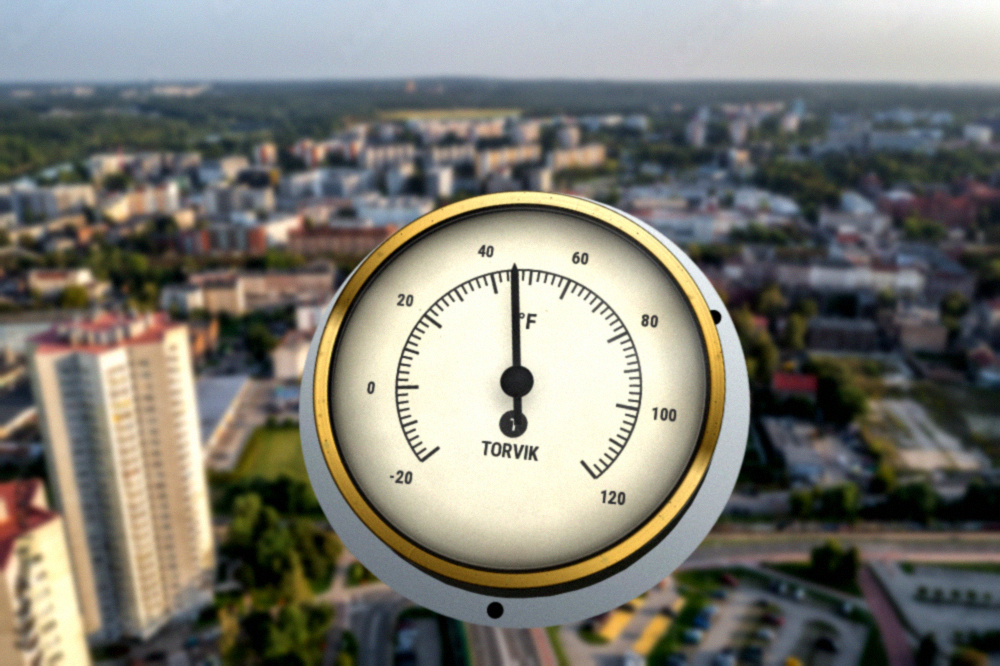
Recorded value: 46 °F
